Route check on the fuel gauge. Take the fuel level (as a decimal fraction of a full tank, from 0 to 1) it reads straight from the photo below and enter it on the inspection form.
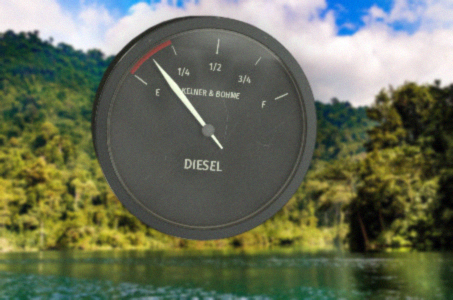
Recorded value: 0.125
